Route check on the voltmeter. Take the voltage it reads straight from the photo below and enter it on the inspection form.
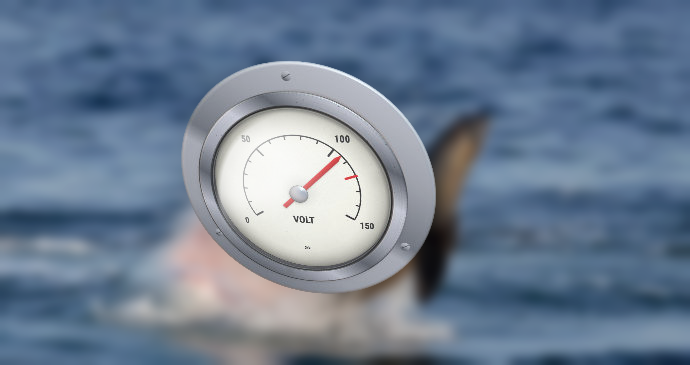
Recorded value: 105 V
